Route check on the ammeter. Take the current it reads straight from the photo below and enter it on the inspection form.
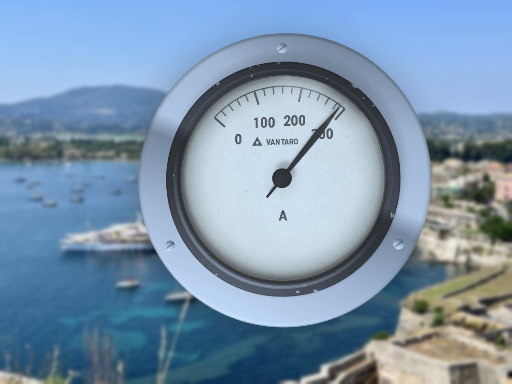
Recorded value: 290 A
